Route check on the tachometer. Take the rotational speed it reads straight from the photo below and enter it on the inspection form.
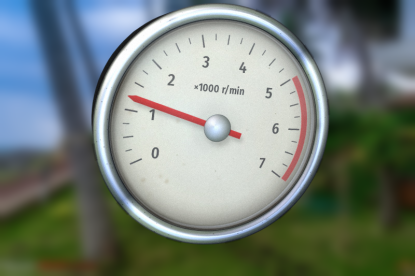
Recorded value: 1250 rpm
